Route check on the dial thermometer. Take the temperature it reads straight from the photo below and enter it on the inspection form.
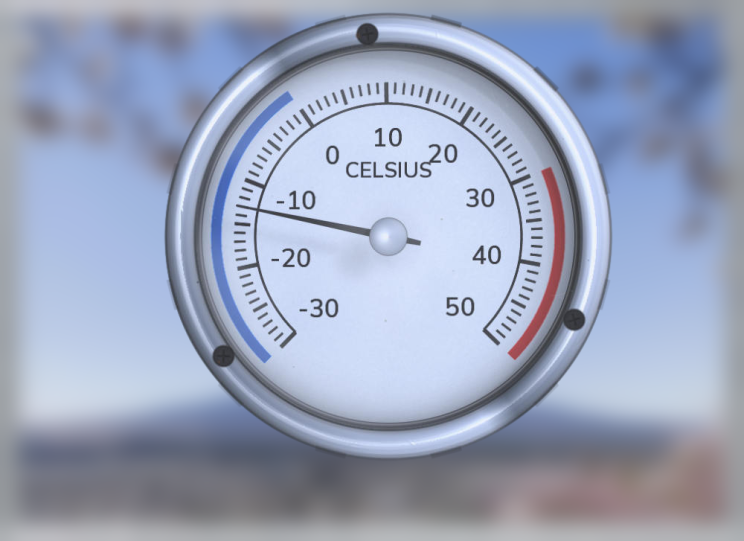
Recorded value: -13 °C
